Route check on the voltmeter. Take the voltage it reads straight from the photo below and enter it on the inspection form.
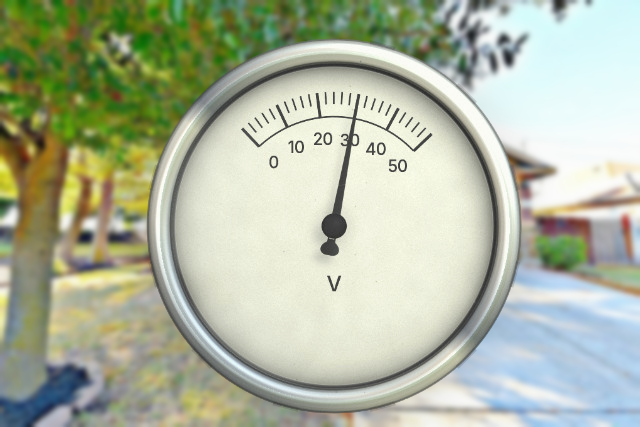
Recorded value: 30 V
